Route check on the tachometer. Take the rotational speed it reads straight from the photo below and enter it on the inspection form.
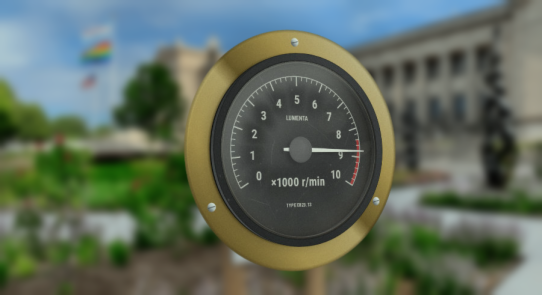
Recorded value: 8800 rpm
